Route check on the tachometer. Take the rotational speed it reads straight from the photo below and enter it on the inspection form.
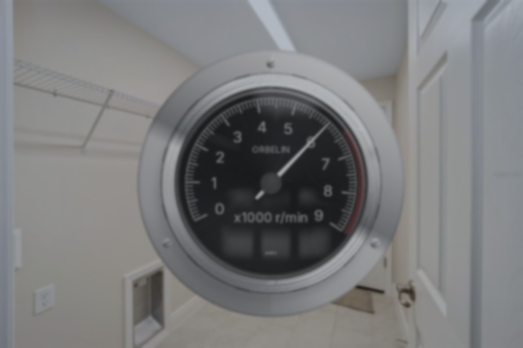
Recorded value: 6000 rpm
